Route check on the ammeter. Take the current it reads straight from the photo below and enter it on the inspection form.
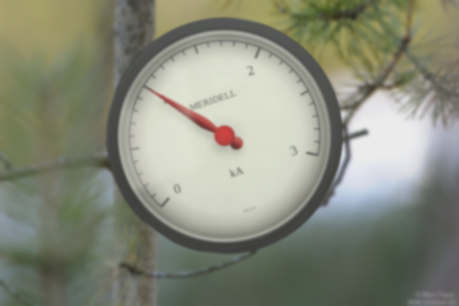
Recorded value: 1 kA
